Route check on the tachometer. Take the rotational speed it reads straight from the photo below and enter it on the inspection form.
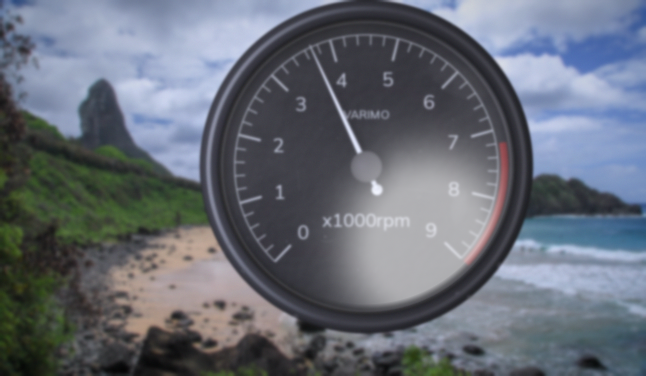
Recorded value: 3700 rpm
